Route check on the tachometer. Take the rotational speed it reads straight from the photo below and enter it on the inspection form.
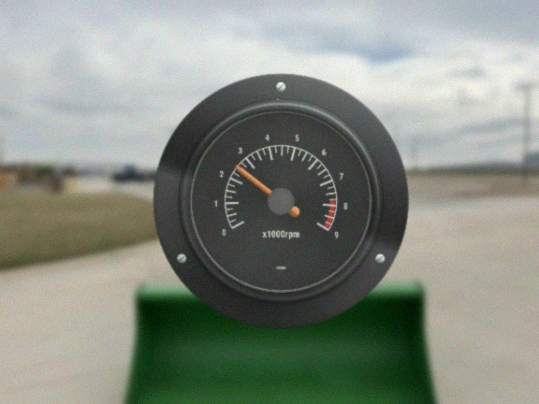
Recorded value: 2500 rpm
